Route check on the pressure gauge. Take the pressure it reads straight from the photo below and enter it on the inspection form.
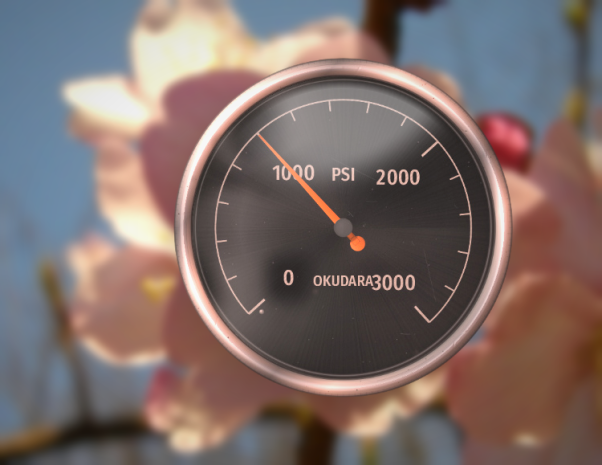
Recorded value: 1000 psi
